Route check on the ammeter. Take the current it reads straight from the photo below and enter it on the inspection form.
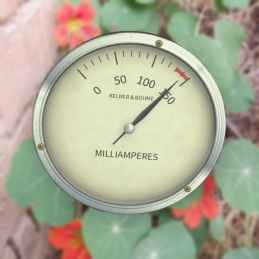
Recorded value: 140 mA
